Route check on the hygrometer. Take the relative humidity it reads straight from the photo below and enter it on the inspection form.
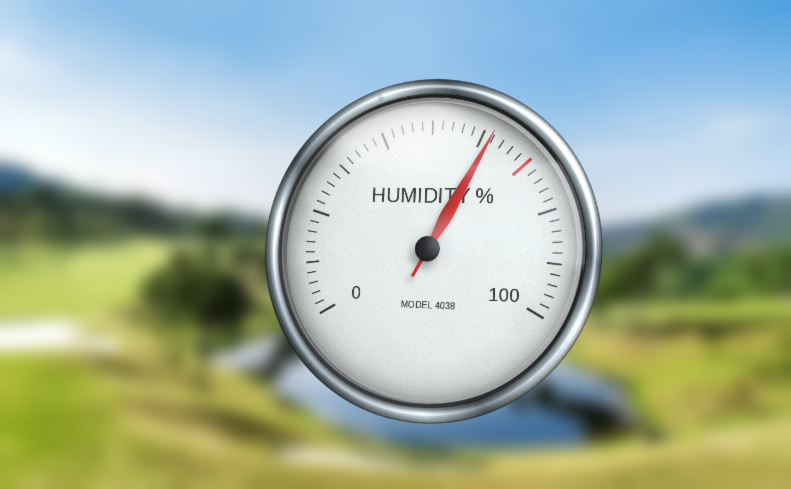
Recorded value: 62 %
